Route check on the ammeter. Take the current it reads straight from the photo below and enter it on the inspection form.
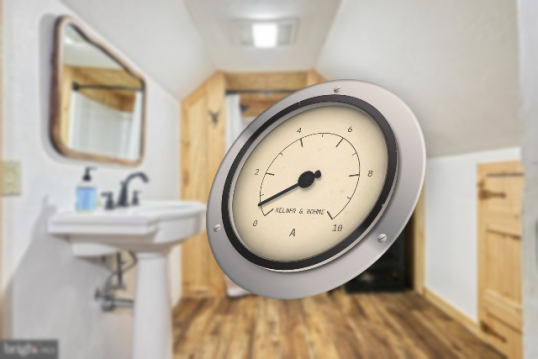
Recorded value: 0.5 A
